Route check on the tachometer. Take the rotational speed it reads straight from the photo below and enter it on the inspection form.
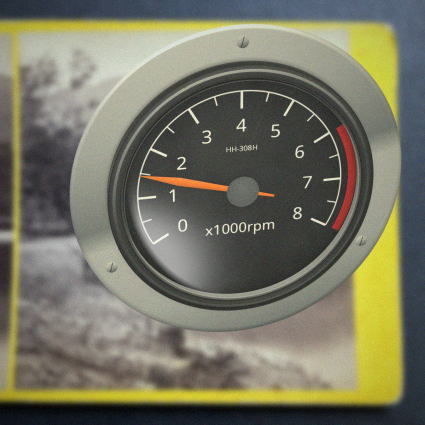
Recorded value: 1500 rpm
